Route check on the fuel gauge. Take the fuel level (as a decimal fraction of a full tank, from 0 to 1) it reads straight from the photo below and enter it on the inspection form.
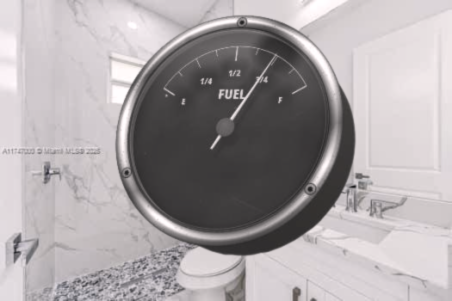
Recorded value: 0.75
